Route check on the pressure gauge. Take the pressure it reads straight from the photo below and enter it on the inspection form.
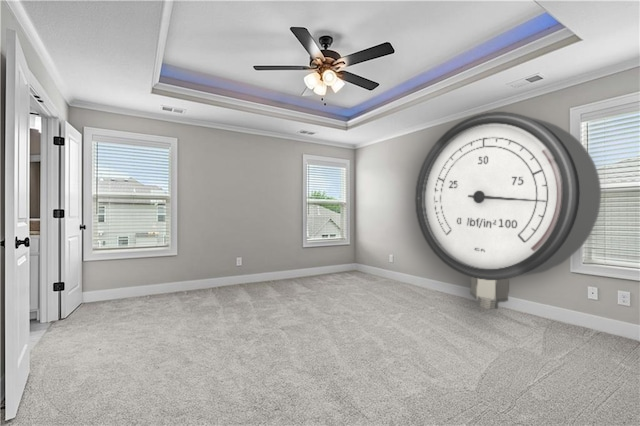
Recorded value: 85 psi
